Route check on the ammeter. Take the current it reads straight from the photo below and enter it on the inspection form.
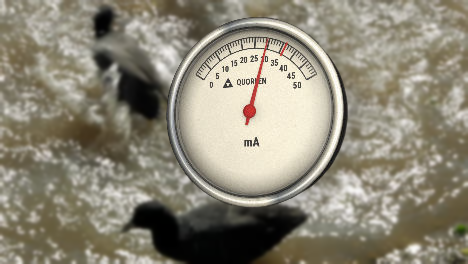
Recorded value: 30 mA
